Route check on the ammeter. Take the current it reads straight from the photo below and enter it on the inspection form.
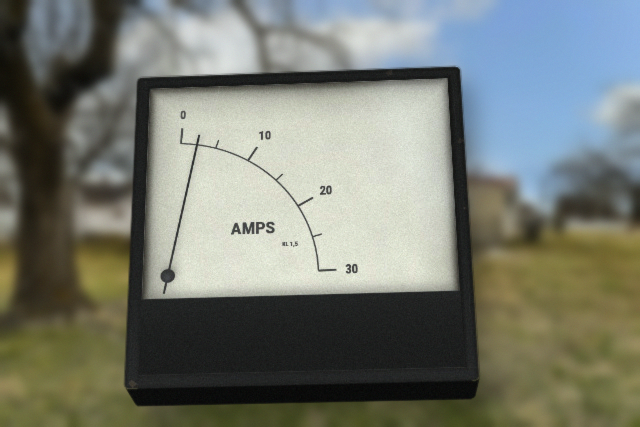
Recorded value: 2.5 A
